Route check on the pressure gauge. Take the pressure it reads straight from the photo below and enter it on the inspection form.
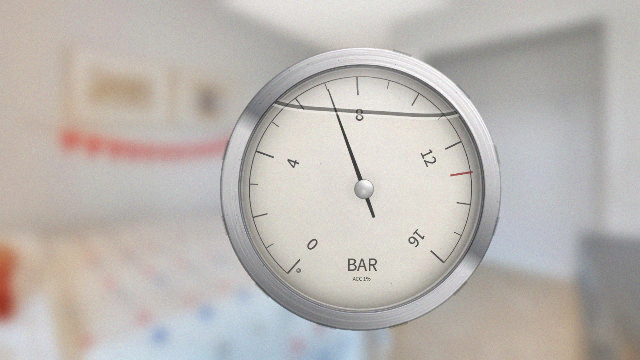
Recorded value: 7 bar
